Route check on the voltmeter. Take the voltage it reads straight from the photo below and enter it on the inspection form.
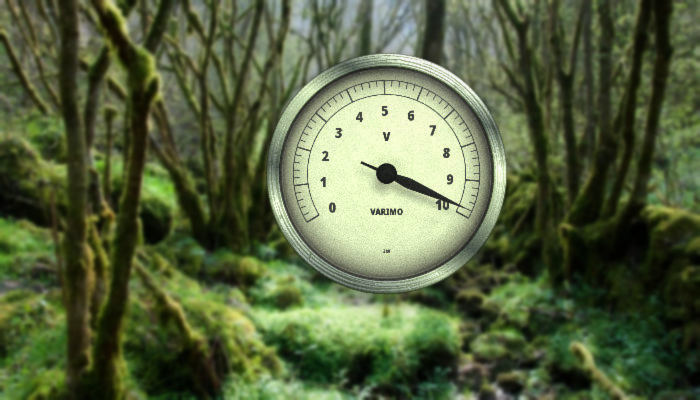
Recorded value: 9.8 V
